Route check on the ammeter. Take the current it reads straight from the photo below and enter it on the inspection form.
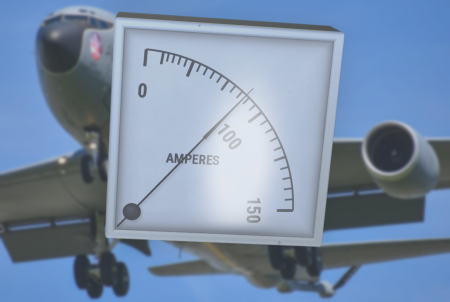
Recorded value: 87.5 A
